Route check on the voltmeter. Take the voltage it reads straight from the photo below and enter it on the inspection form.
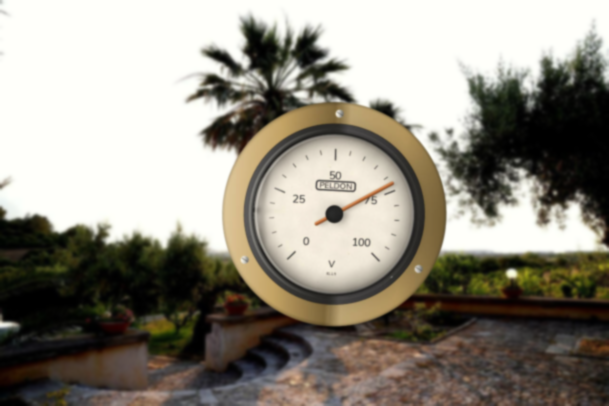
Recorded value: 72.5 V
